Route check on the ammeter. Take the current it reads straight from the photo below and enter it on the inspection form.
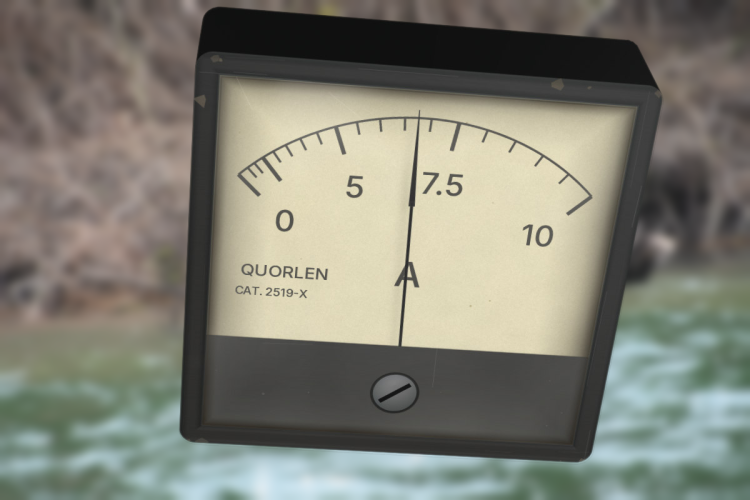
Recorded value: 6.75 A
